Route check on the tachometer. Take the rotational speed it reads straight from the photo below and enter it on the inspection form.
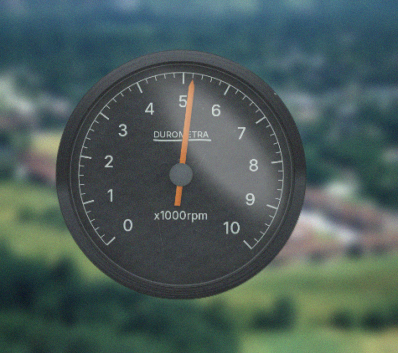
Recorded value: 5200 rpm
